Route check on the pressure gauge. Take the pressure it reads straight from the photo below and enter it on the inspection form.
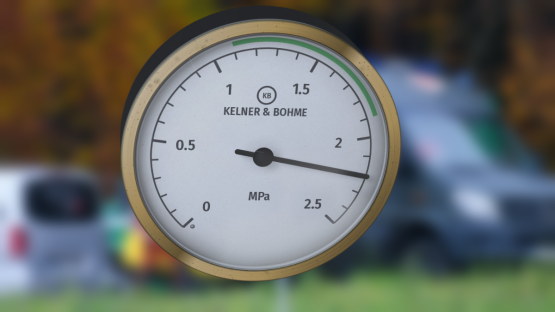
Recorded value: 2.2 MPa
